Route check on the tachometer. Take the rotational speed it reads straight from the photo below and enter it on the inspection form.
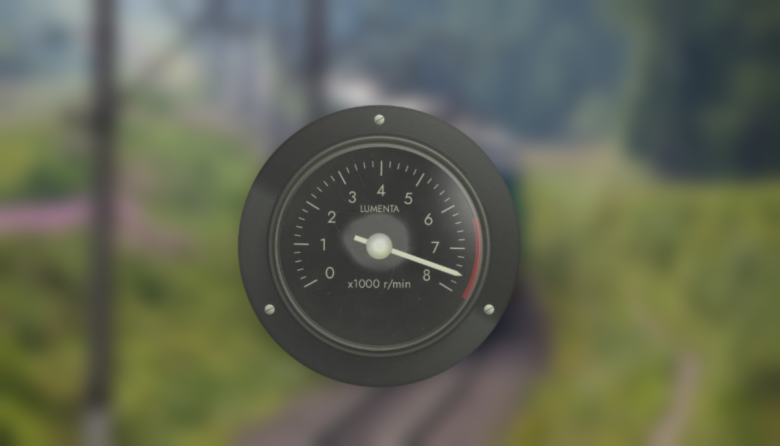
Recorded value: 7600 rpm
